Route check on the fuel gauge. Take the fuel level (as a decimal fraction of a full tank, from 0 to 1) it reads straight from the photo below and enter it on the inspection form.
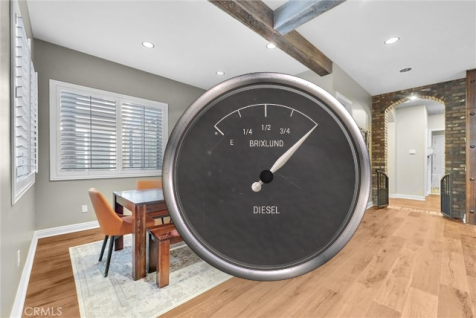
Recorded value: 1
